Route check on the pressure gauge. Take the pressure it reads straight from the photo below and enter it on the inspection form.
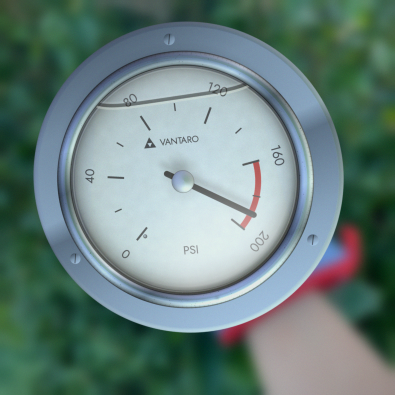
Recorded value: 190 psi
